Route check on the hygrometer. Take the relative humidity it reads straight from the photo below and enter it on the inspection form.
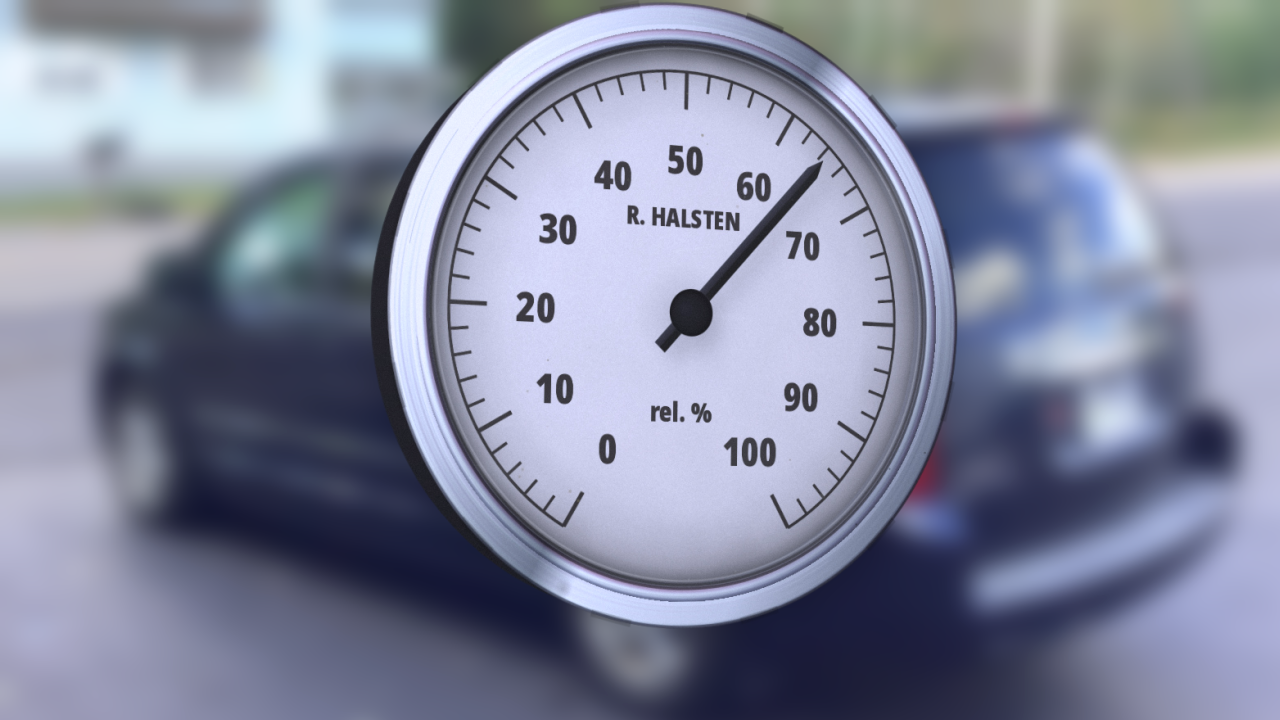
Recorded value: 64 %
